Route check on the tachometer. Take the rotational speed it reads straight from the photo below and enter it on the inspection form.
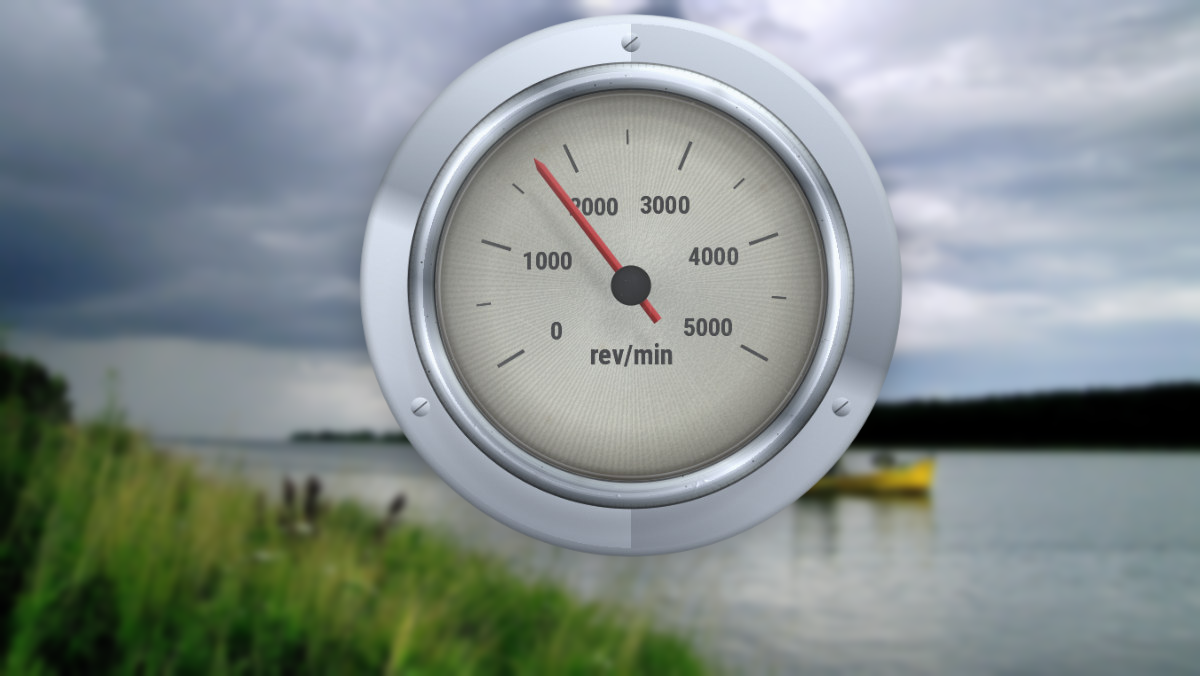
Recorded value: 1750 rpm
